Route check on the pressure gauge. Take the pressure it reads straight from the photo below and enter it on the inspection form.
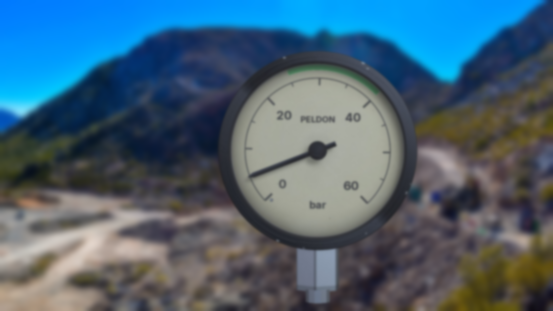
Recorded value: 5 bar
